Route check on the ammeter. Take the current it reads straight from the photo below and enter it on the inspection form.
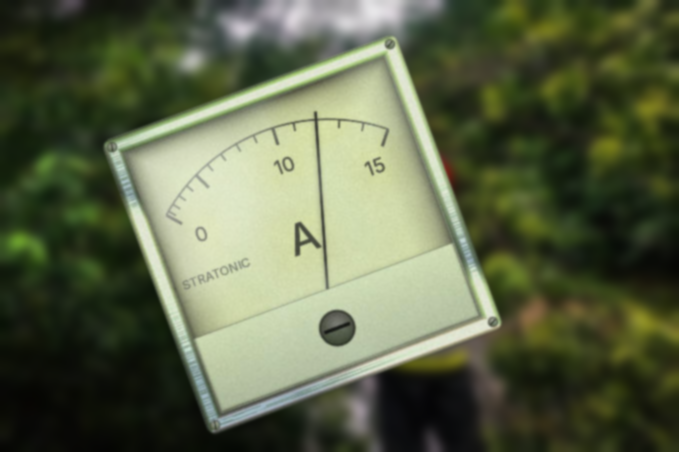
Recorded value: 12 A
